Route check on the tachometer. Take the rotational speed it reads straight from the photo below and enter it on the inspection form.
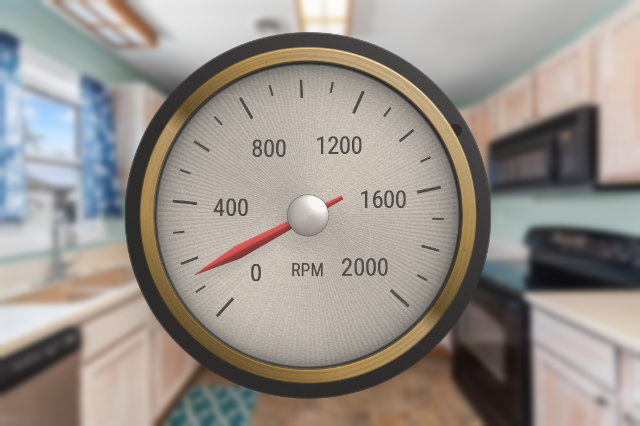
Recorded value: 150 rpm
